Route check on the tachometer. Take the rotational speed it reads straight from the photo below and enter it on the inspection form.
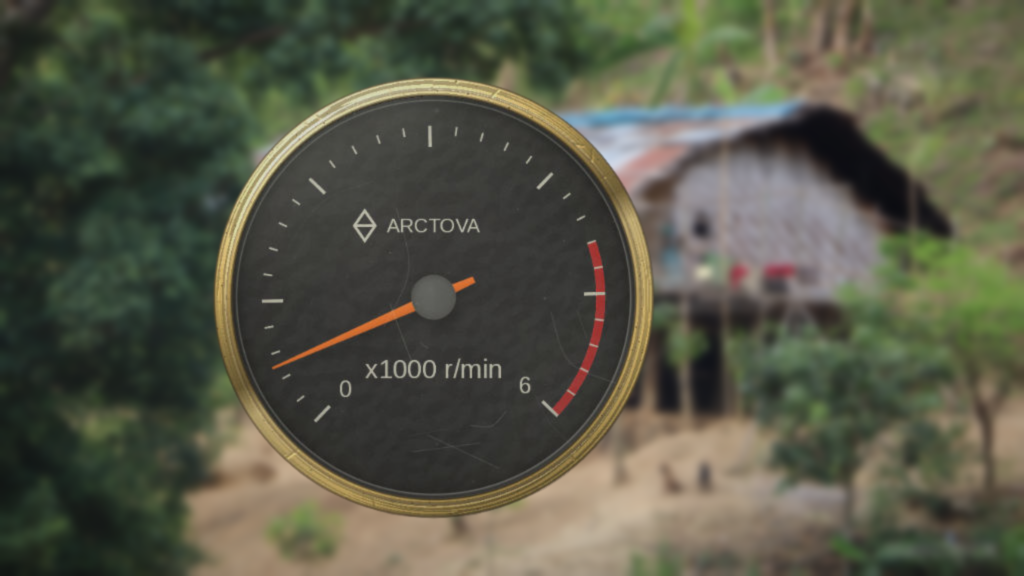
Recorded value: 500 rpm
